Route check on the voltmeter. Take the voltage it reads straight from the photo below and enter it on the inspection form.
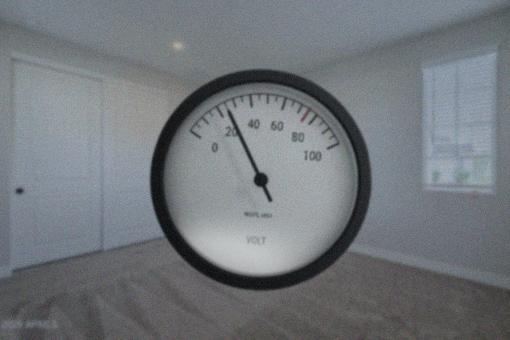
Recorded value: 25 V
